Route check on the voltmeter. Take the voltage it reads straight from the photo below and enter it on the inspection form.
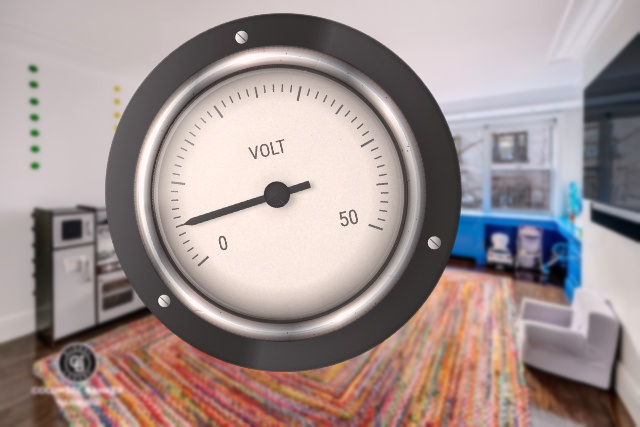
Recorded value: 5 V
